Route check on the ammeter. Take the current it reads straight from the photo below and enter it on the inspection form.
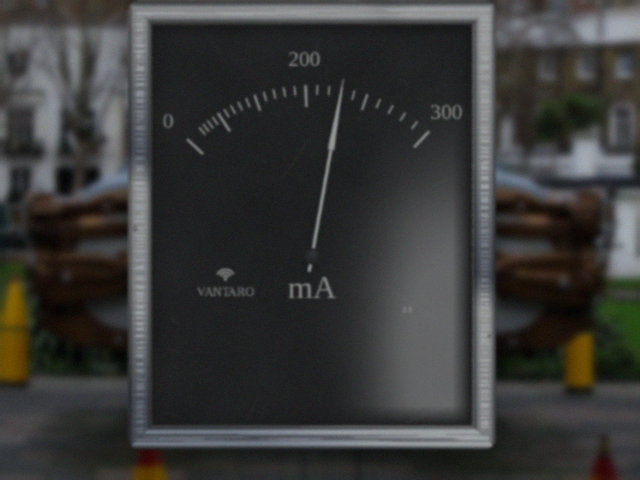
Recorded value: 230 mA
